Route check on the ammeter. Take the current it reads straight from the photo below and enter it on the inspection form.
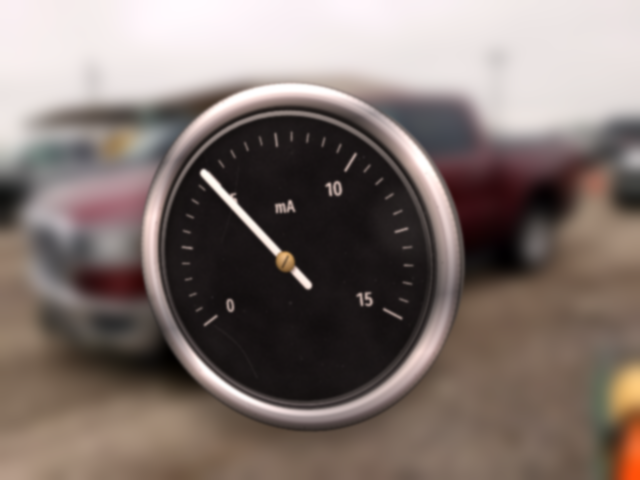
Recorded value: 5 mA
